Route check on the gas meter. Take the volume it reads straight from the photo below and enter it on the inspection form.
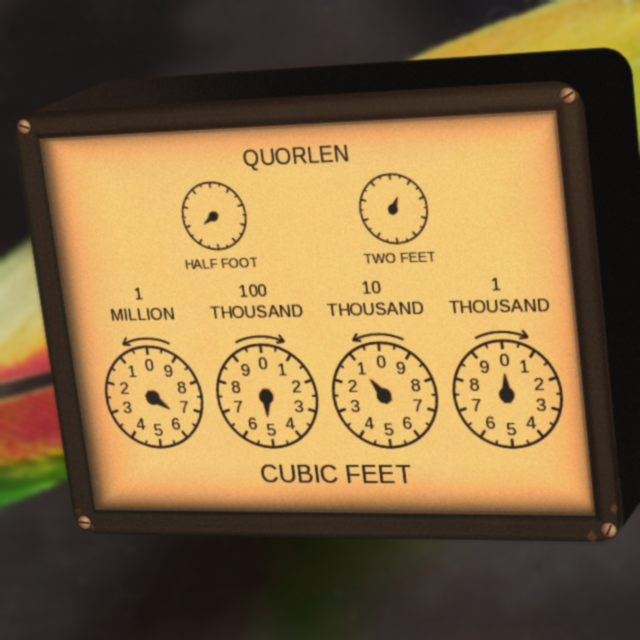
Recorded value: 651000 ft³
